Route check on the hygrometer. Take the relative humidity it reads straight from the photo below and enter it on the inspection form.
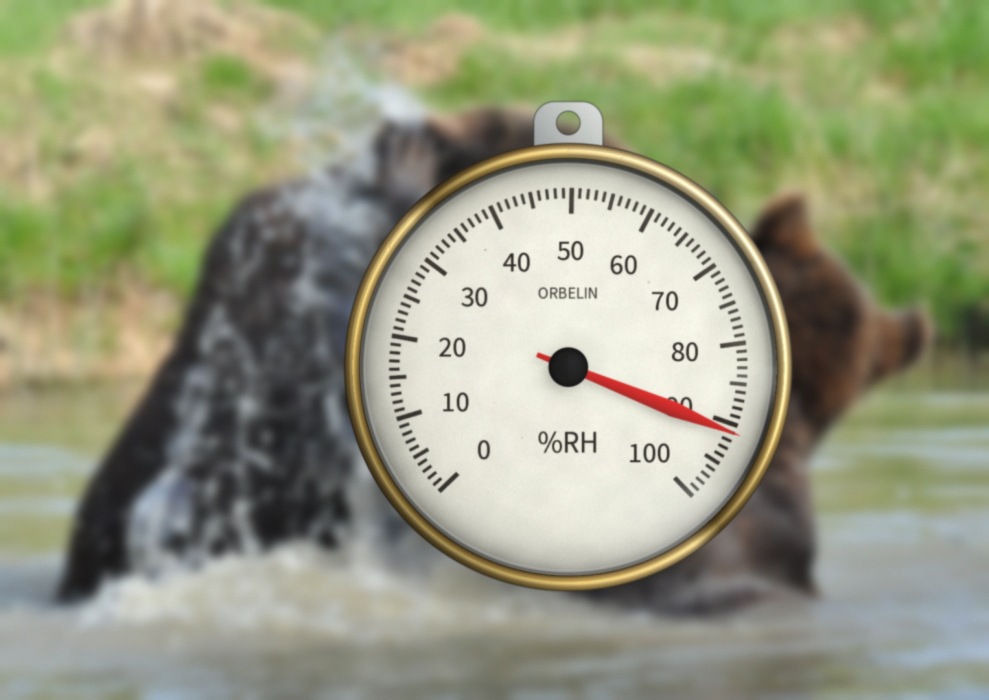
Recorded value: 91 %
